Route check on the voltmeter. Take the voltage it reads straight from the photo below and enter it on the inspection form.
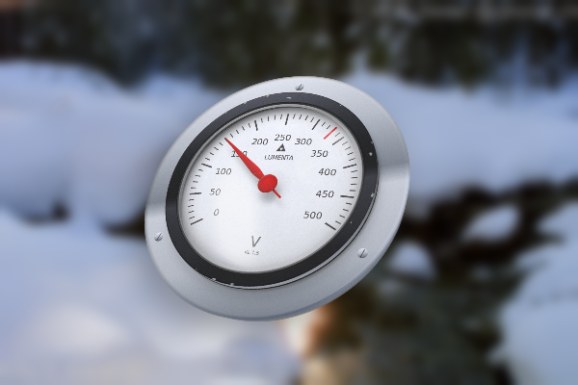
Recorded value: 150 V
